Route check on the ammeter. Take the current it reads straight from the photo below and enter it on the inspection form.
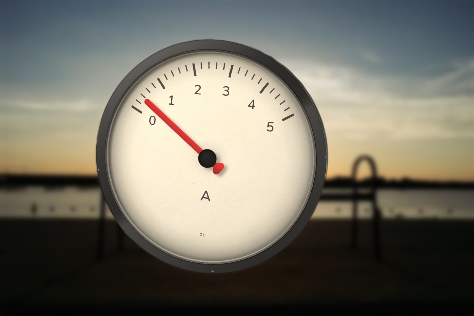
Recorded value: 0.4 A
